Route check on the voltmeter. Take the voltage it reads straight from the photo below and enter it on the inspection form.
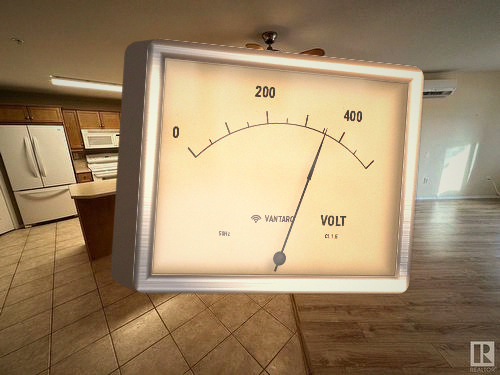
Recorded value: 350 V
